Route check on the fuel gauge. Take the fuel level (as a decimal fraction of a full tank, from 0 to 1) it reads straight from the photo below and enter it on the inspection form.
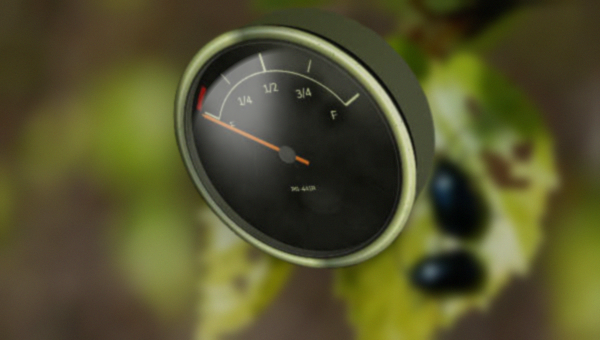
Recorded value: 0
